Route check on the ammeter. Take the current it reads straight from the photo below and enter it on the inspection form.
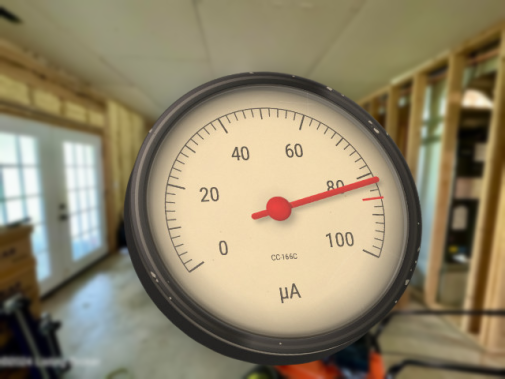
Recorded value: 82 µA
